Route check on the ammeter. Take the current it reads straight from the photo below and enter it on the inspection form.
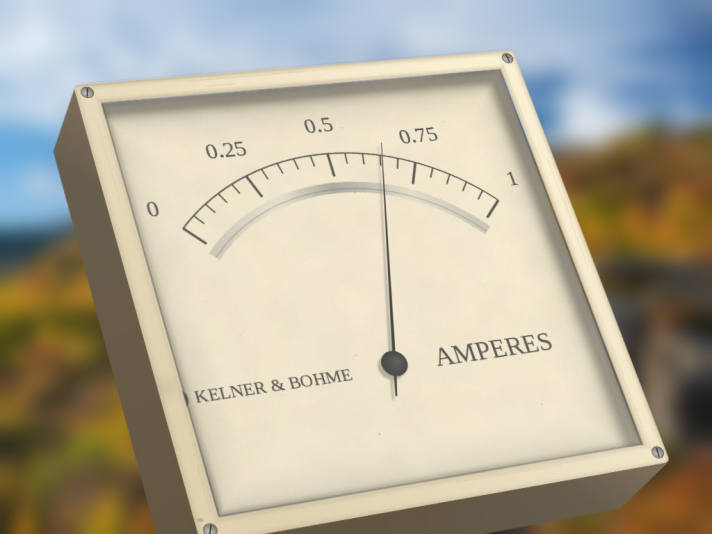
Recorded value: 0.65 A
